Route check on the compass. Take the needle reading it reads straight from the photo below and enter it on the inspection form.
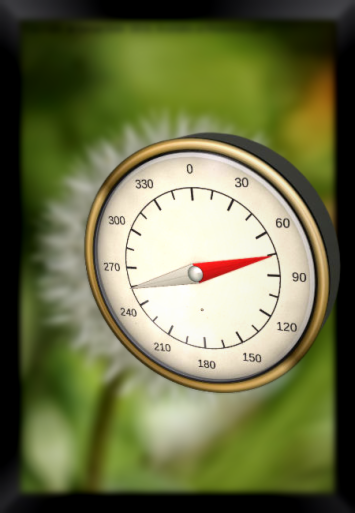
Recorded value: 75 °
